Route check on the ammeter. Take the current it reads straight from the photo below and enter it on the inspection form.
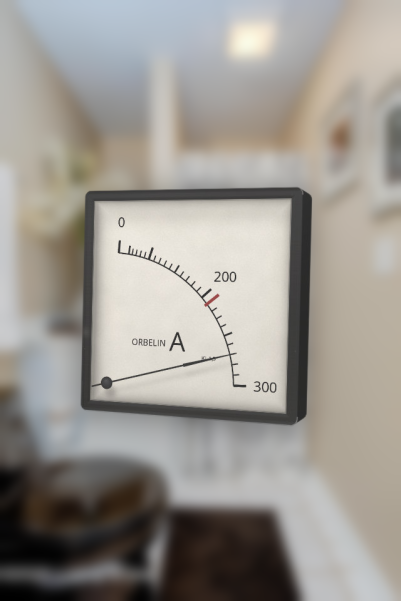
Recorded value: 270 A
